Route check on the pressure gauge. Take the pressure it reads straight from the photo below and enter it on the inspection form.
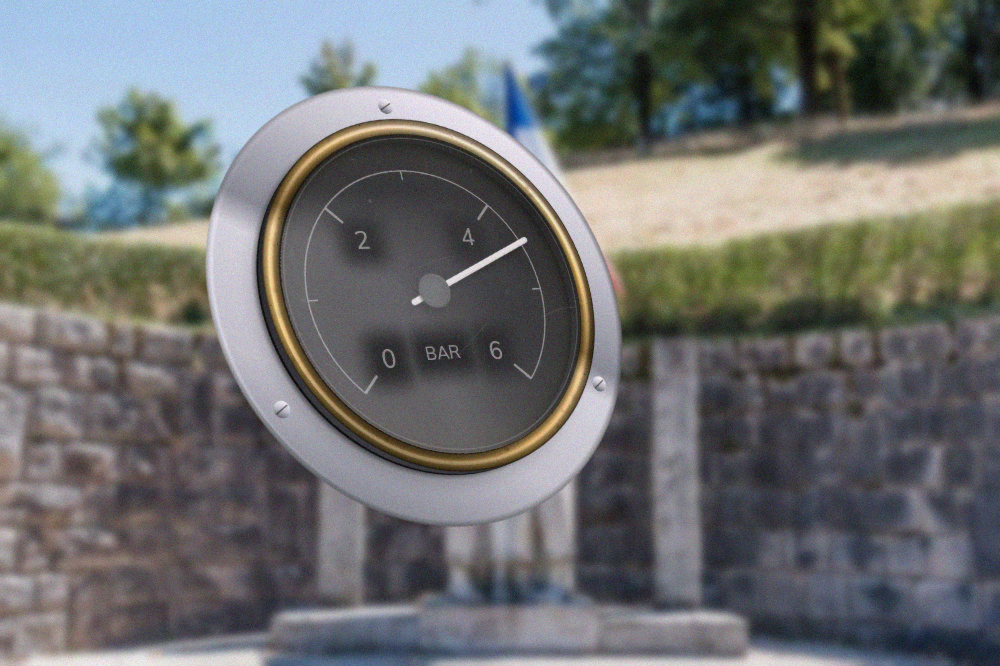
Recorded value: 4.5 bar
